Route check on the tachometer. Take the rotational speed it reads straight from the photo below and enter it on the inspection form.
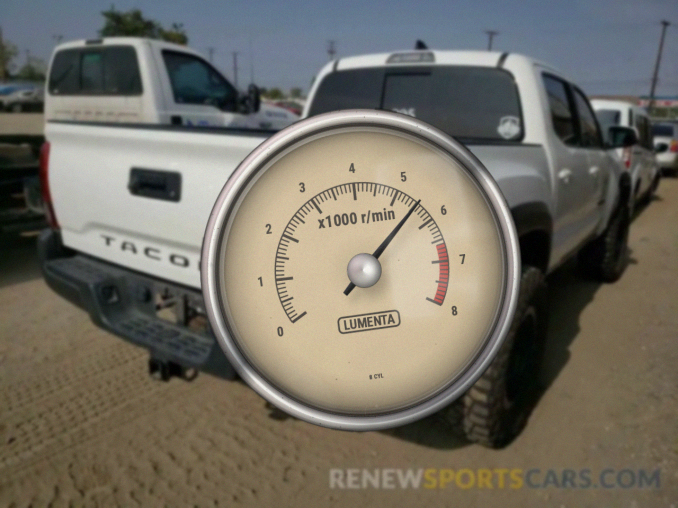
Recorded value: 5500 rpm
